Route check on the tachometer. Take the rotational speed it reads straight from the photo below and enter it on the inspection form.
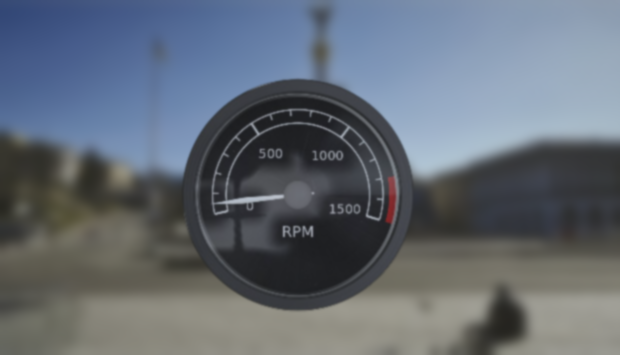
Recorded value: 50 rpm
